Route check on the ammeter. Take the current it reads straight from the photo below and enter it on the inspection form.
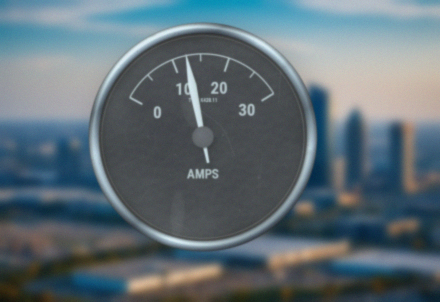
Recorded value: 12.5 A
